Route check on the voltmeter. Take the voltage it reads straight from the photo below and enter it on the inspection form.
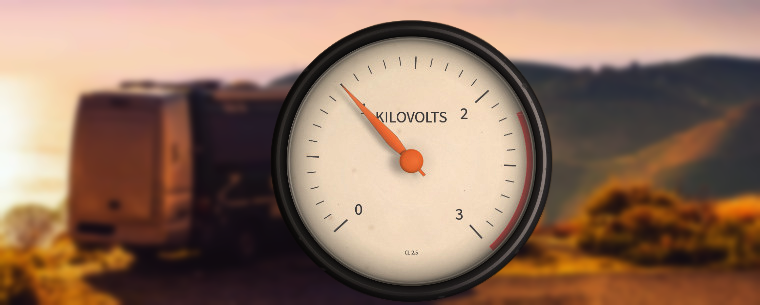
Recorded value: 1 kV
